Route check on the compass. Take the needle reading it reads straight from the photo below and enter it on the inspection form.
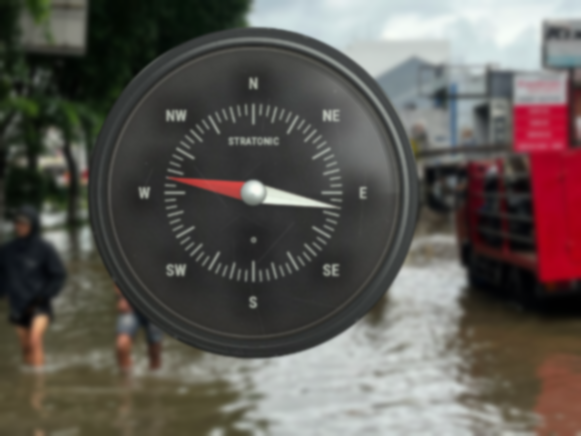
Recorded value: 280 °
